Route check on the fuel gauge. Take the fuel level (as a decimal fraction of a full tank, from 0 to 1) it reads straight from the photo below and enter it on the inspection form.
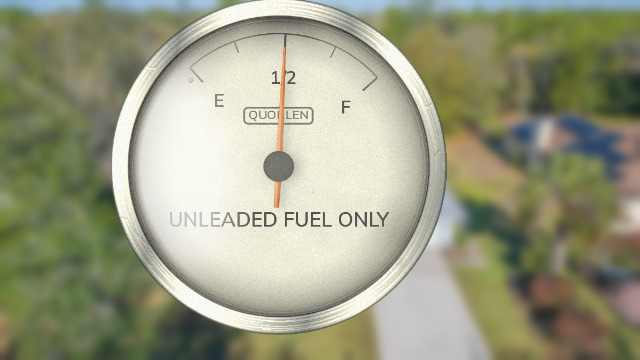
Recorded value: 0.5
